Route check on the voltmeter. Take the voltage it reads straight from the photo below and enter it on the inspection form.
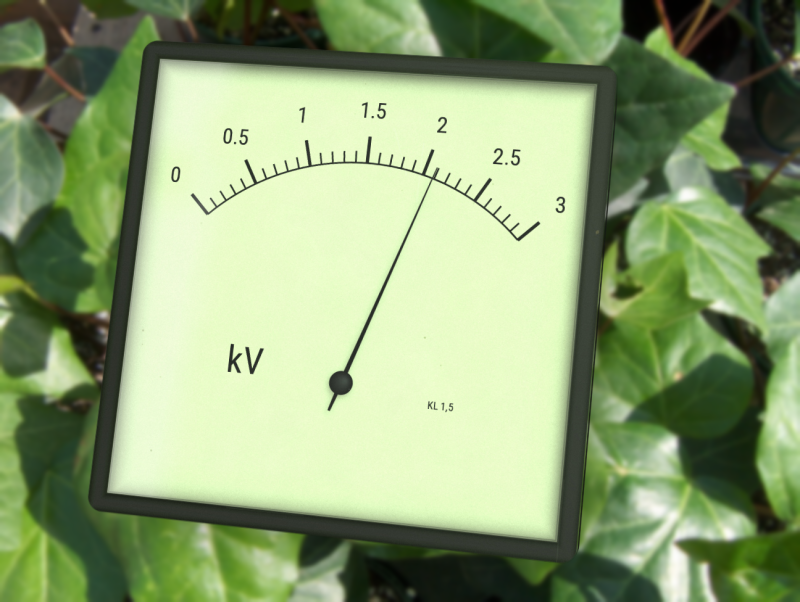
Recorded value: 2.1 kV
